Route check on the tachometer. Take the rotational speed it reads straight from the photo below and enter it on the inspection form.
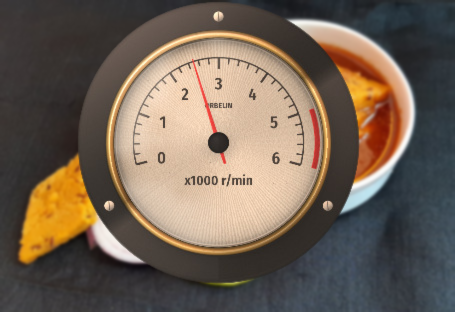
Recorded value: 2500 rpm
